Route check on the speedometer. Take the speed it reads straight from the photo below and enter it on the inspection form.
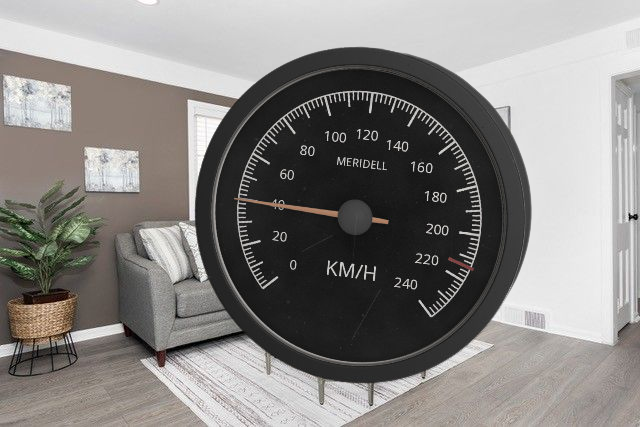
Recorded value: 40 km/h
